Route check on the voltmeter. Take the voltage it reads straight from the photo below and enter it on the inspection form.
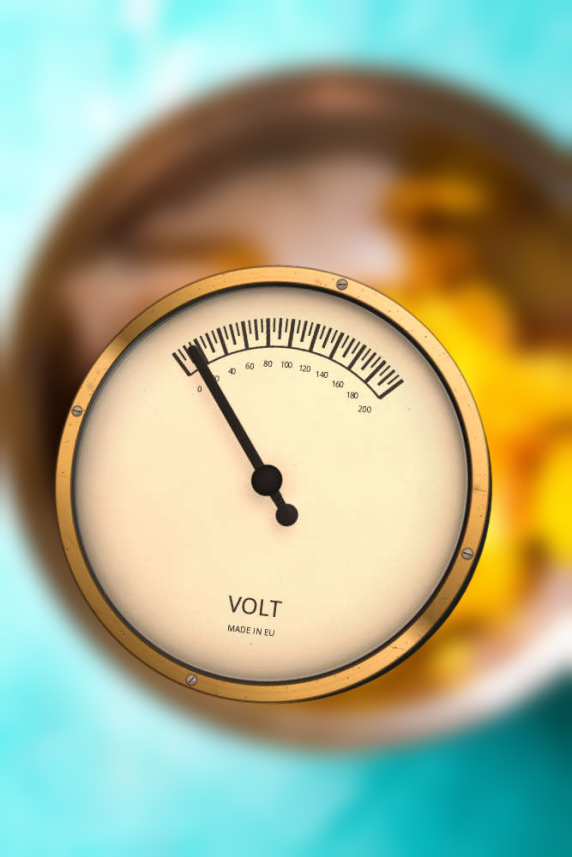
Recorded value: 15 V
